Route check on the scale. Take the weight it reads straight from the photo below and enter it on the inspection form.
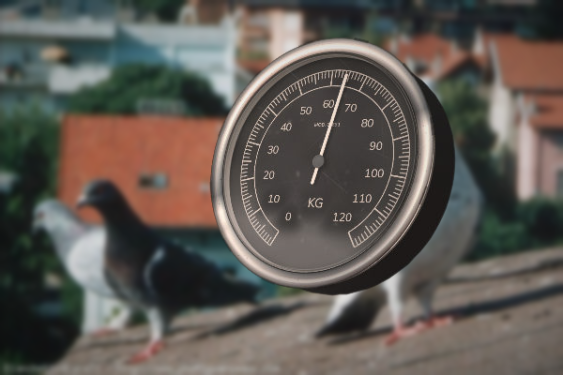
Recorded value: 65 kg
